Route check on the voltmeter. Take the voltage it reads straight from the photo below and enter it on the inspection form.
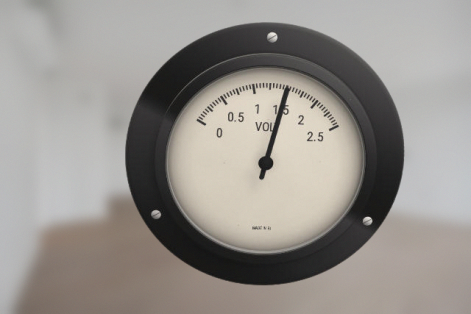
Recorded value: 1.5 V
